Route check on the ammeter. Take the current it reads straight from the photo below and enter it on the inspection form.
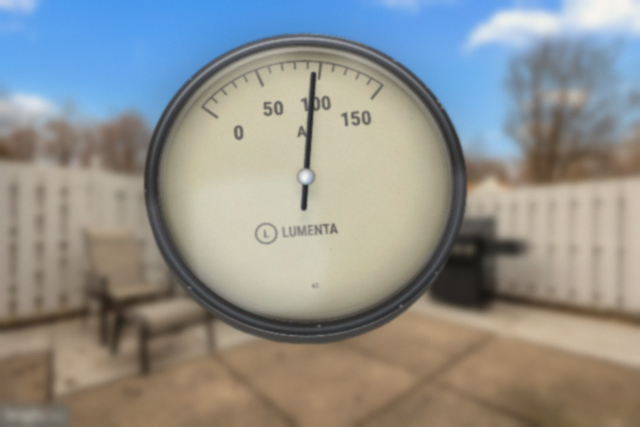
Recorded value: 95 A
